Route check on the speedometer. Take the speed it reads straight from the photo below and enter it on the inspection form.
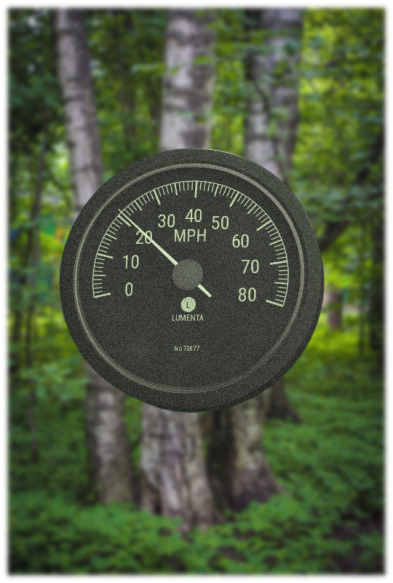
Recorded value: 21 mph
